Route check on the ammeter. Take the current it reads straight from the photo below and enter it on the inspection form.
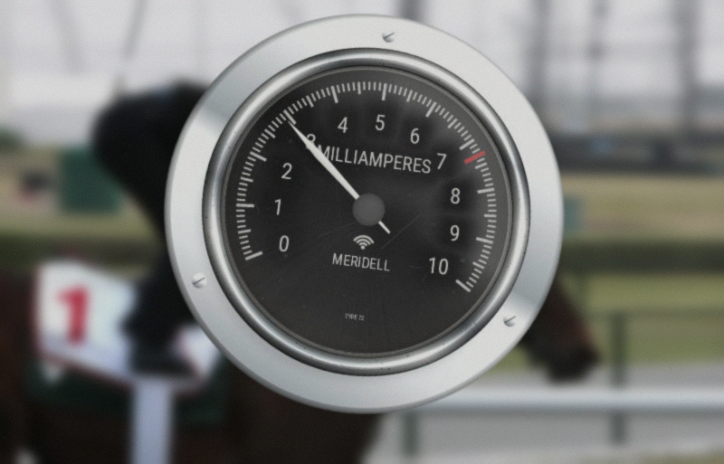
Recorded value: 2.9 mA
